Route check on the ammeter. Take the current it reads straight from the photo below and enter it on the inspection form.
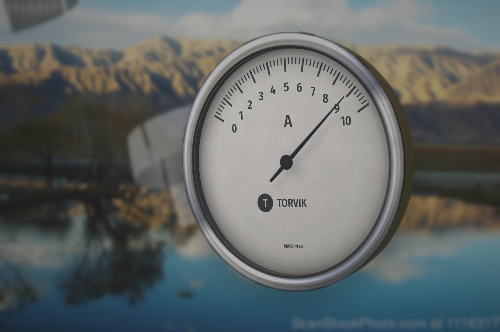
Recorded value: 9 A
